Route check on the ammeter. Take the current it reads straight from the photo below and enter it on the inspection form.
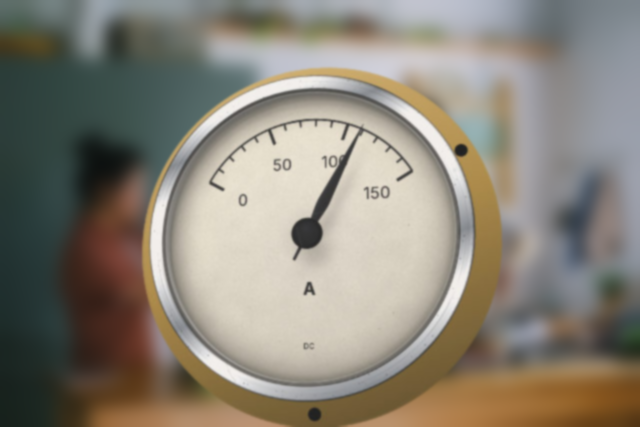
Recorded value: 110 A
